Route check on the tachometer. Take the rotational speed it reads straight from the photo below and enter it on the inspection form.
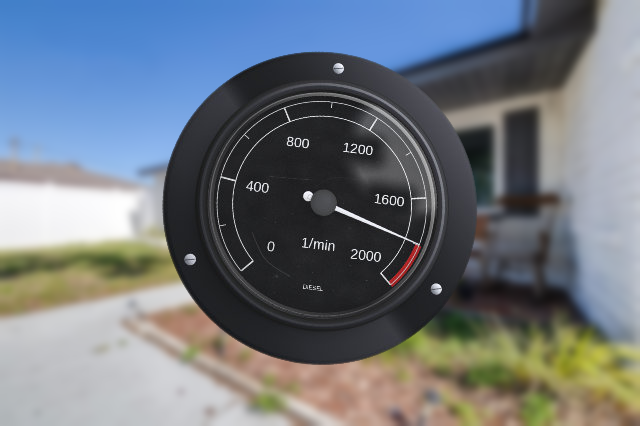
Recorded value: 1800 rpm
